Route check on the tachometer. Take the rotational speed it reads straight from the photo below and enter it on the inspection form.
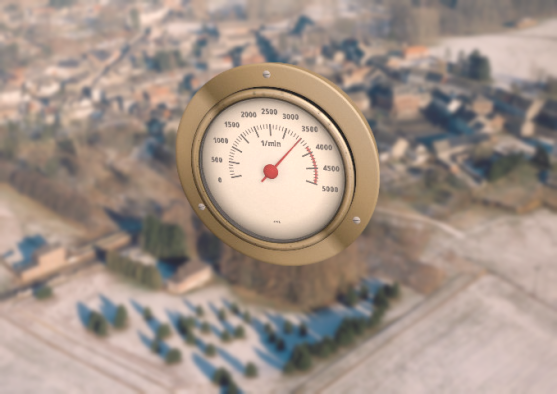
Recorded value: 3500 rpm
